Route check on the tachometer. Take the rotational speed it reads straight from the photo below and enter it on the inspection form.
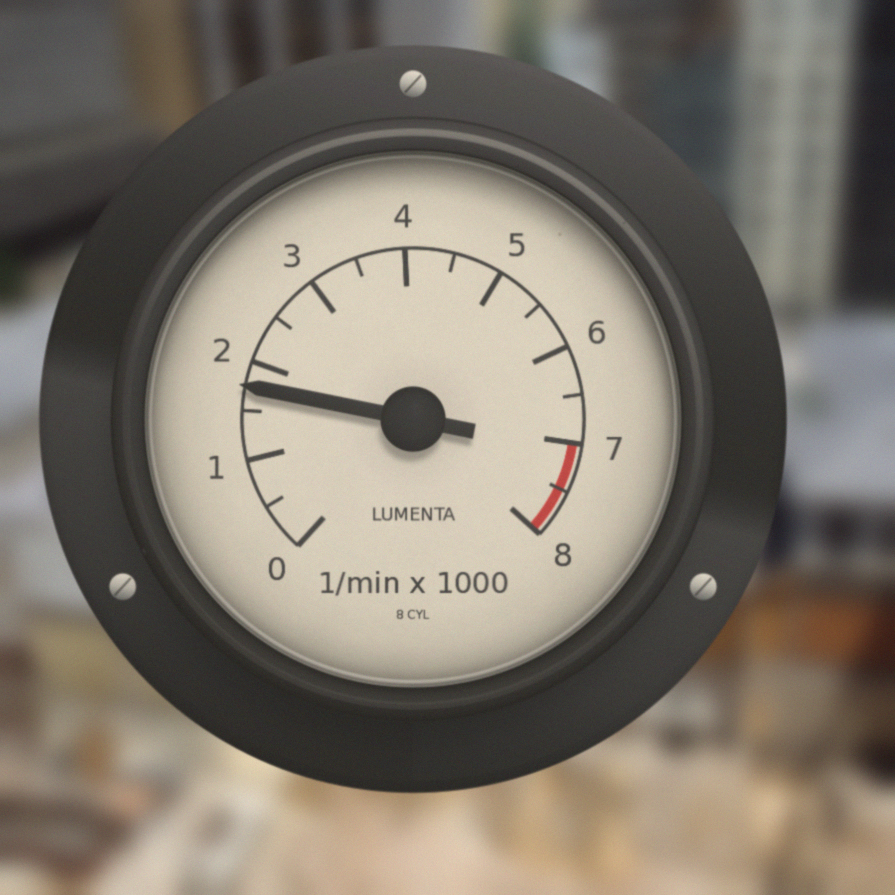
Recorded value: 1750 rpm
